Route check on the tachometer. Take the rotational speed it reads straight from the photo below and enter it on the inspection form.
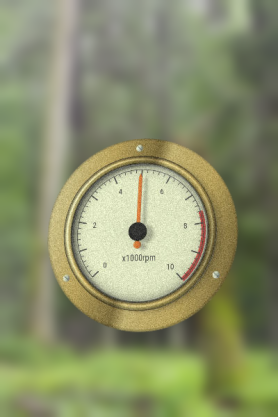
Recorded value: 5000 rpm
